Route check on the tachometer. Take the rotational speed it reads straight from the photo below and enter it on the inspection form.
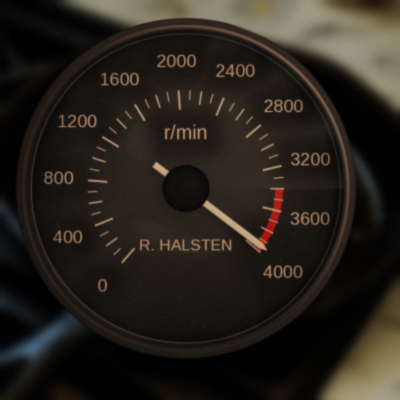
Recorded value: 3950 rpm
